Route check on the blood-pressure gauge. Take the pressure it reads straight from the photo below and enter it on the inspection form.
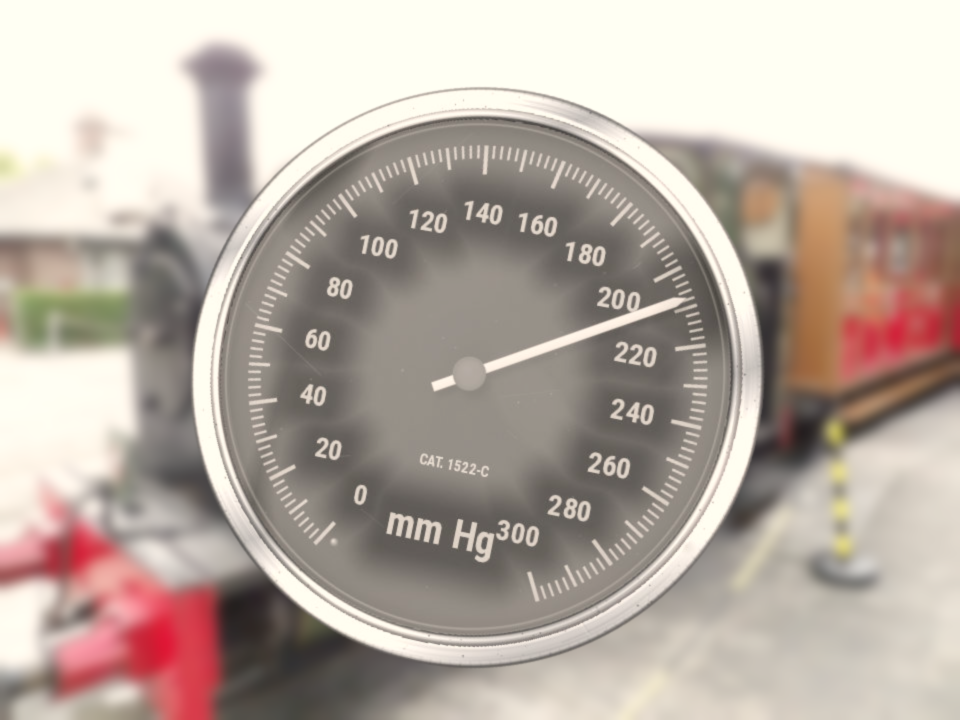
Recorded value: 208 mmHg
